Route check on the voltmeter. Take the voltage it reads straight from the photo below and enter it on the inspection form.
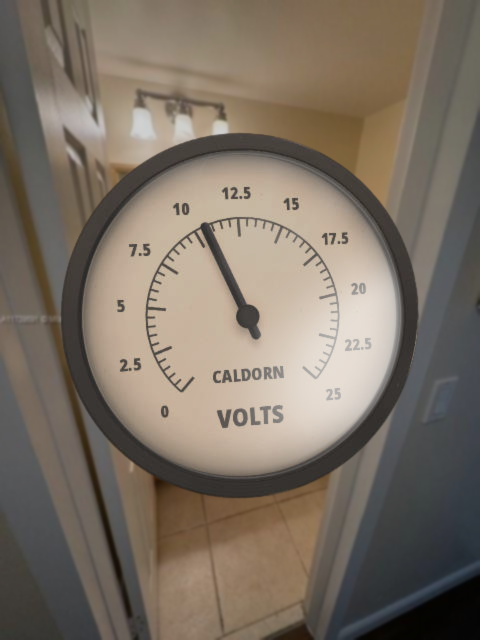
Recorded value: 10.5 V
